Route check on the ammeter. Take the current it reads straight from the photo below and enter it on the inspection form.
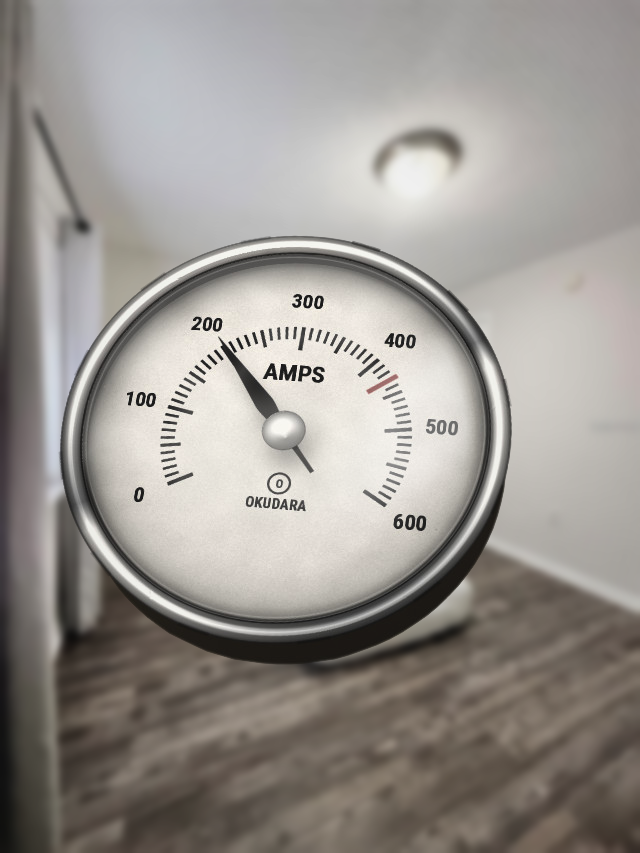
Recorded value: 200 A
